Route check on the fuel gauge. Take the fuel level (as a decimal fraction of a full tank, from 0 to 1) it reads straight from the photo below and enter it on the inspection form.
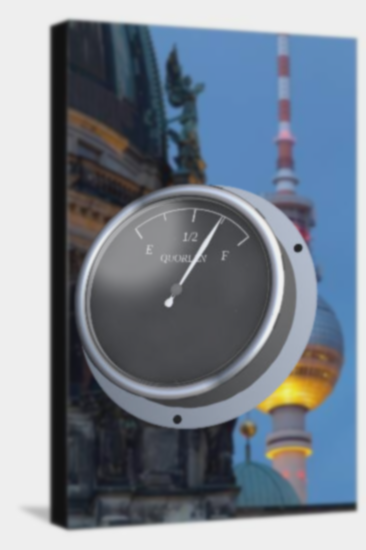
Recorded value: 0.75
